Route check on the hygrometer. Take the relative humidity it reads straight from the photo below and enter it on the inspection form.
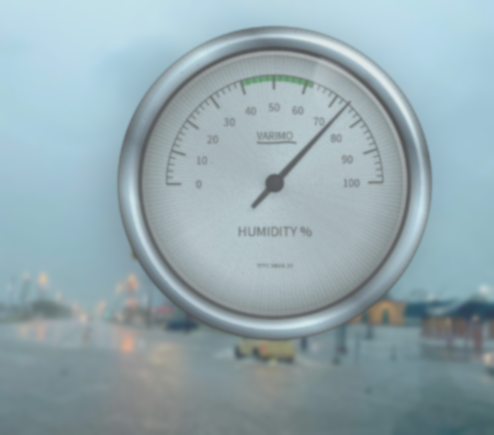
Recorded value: 74 %
